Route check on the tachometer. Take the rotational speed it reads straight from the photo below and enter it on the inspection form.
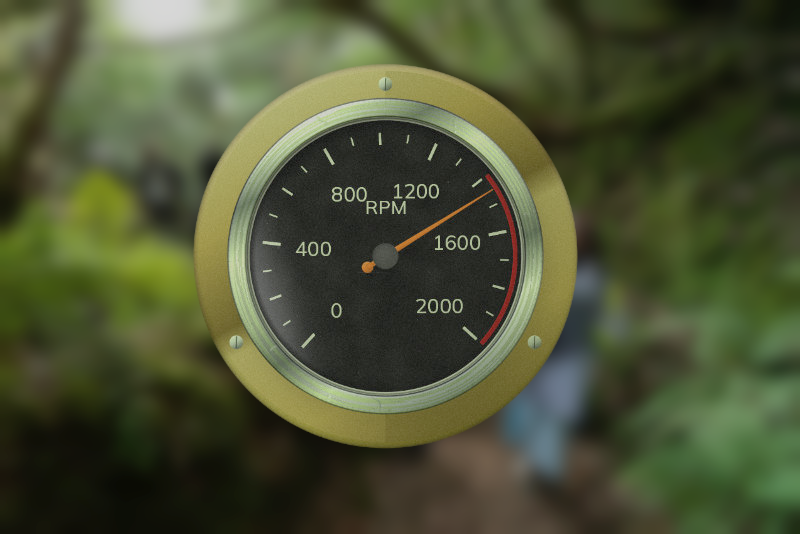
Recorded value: 1450 rpm
